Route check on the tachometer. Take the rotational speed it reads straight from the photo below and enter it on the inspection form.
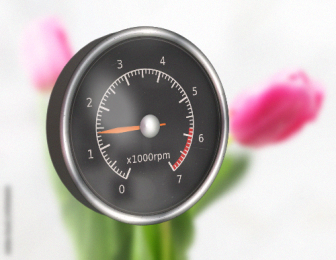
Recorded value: 1400 rpm
